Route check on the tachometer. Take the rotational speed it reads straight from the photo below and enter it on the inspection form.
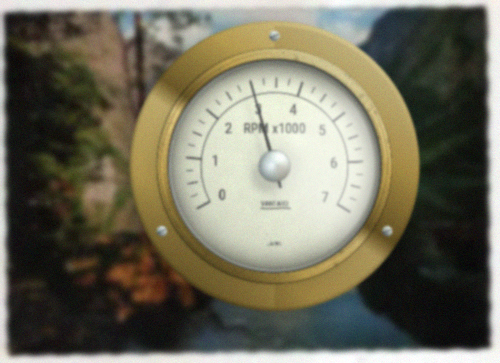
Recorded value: 3000 rpm
